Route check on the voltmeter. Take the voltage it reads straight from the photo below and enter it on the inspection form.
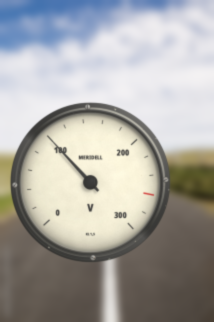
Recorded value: 100 V
